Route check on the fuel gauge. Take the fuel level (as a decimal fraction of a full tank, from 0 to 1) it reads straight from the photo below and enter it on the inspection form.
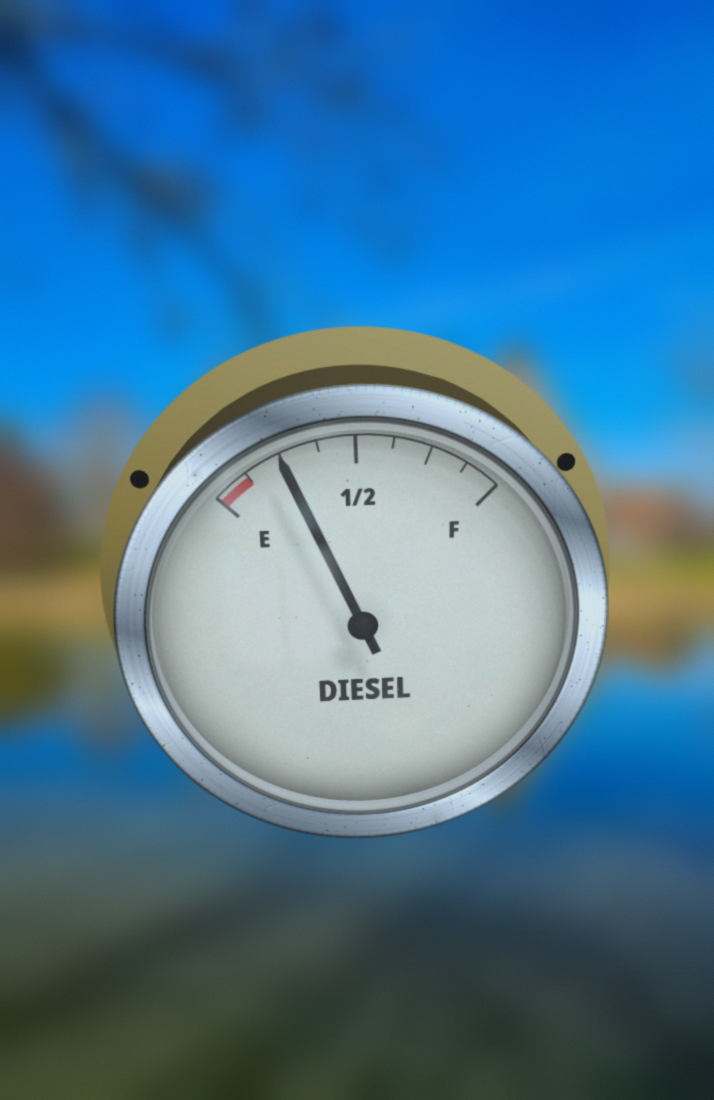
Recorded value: 0.25
